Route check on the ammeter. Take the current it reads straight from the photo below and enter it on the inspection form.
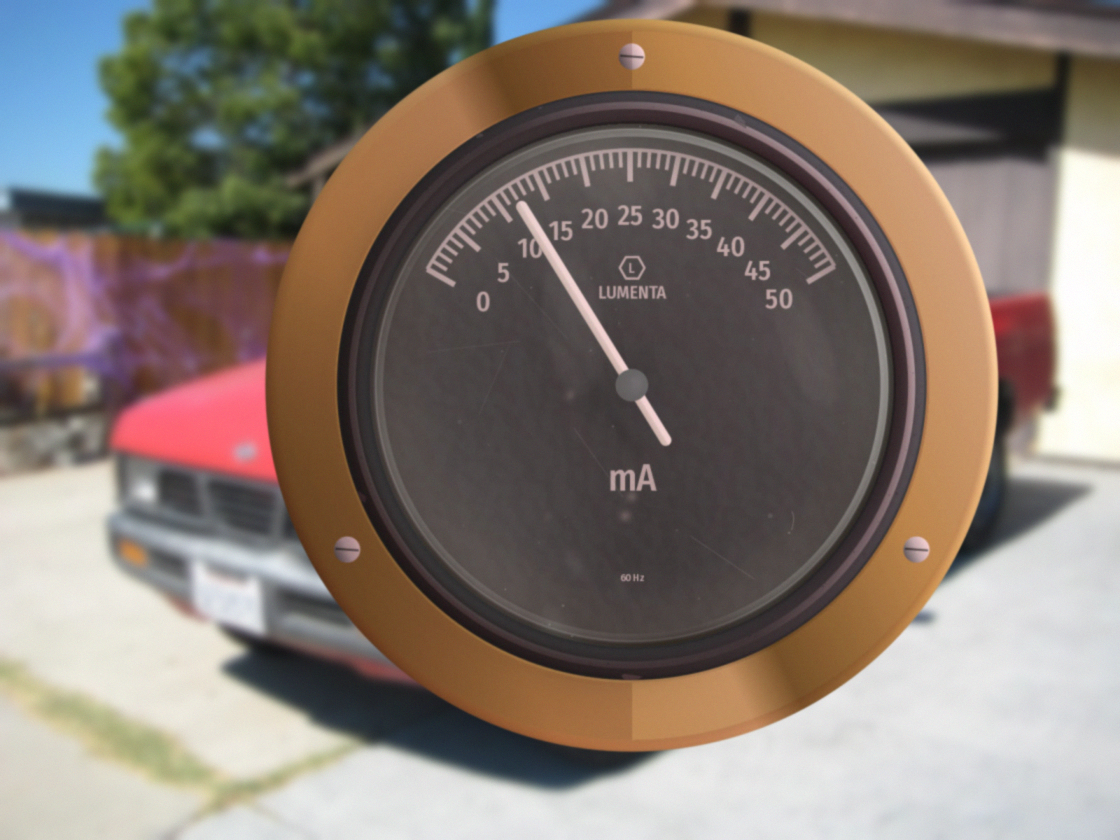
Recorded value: 12 mA
